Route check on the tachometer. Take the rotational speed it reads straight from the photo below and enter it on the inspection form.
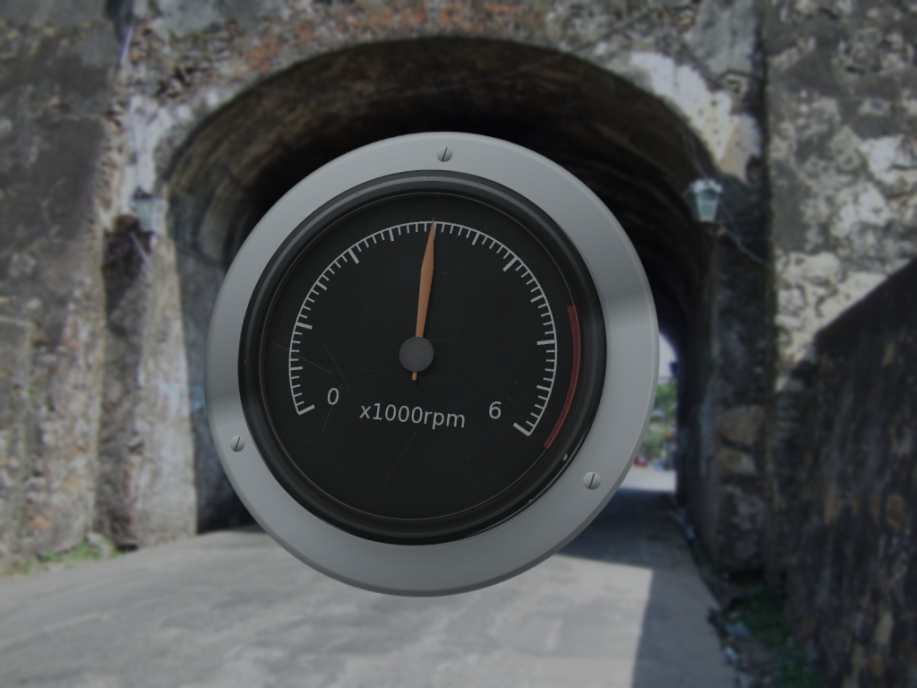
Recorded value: 3000 rpm
